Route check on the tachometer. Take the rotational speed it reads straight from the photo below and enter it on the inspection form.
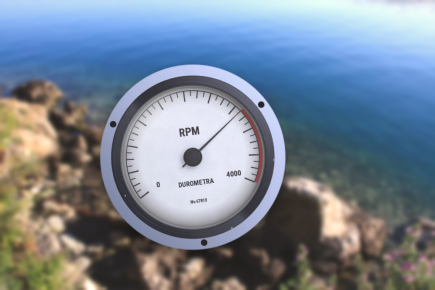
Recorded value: 2900 rpm
